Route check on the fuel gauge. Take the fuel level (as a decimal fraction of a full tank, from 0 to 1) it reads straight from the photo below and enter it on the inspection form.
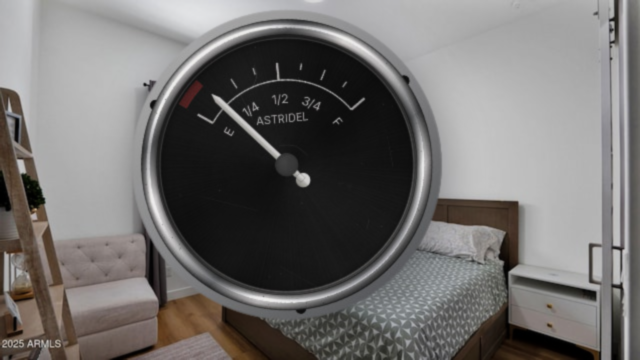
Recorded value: 0.125
